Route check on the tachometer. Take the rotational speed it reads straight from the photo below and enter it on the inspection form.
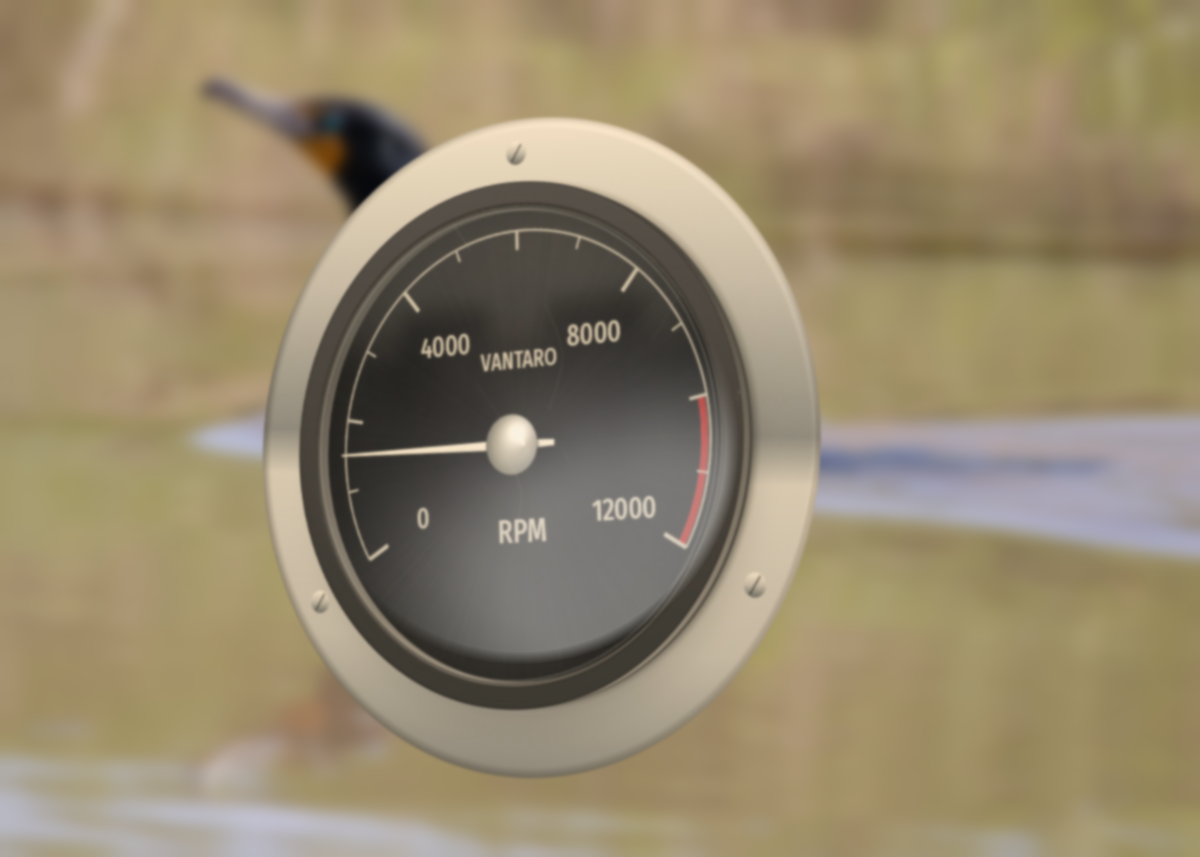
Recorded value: 1500 rpm
